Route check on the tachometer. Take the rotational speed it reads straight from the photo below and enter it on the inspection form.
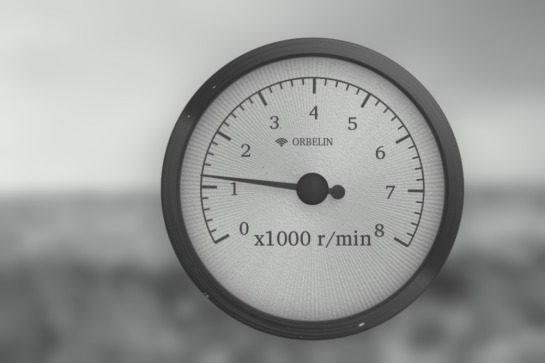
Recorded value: 1200 rpm
